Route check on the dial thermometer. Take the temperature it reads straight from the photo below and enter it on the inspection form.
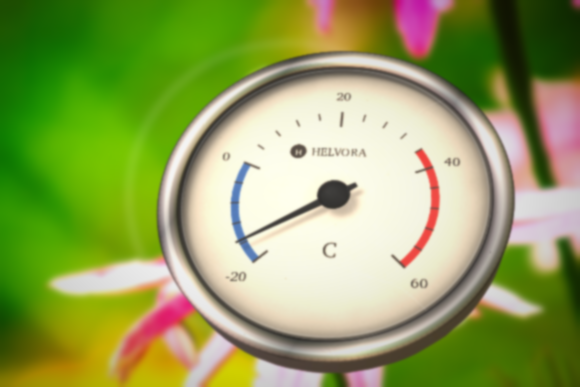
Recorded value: -16 °C
